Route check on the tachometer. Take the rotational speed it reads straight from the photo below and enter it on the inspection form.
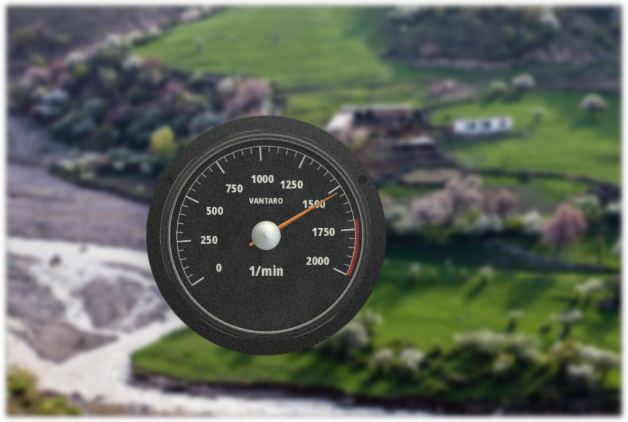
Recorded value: 1525 rpm
